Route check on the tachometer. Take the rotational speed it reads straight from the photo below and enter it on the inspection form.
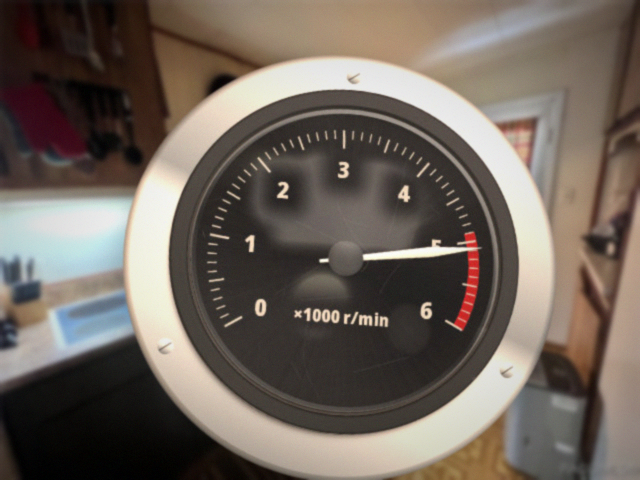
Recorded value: 5100 rpm
